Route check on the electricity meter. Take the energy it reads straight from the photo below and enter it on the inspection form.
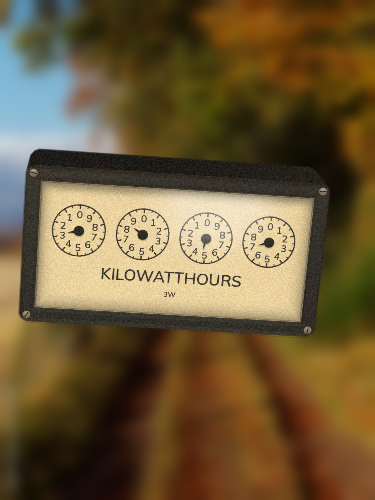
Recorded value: 2847 kWh
